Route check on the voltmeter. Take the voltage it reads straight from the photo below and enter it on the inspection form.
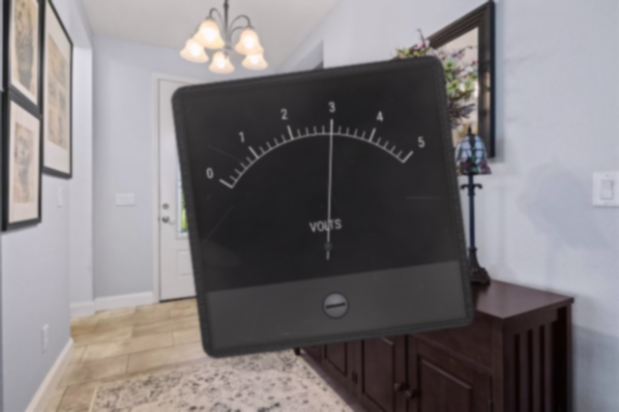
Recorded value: 3 V
